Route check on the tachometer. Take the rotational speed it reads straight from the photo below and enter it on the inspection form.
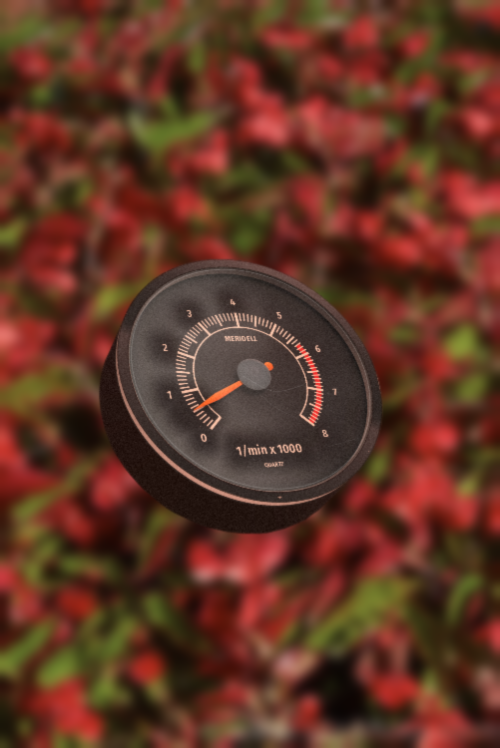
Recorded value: 500 rpm
